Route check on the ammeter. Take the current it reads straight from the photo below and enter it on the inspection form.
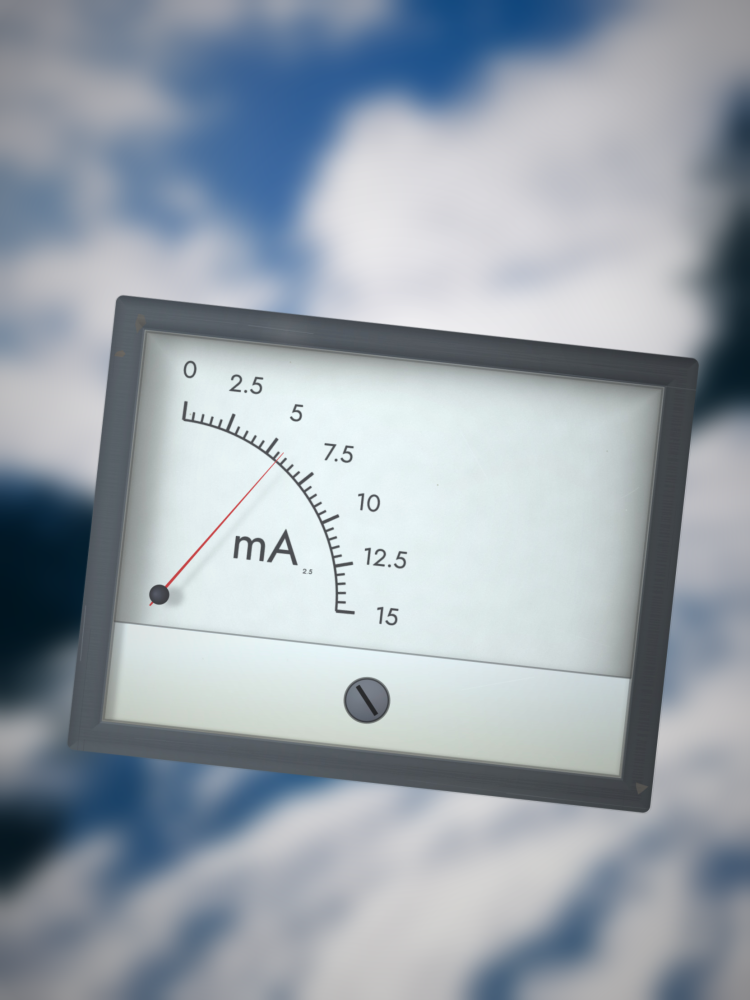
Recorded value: 5.75 mA
